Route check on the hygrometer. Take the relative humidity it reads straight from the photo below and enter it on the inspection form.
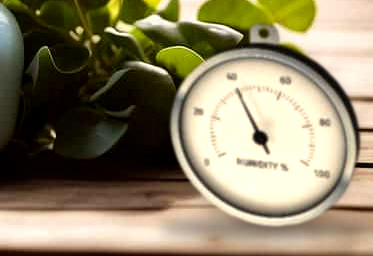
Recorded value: 40 %
